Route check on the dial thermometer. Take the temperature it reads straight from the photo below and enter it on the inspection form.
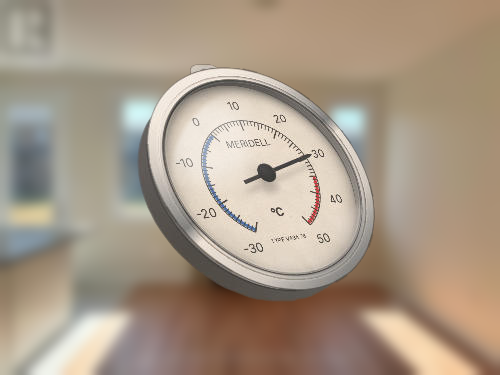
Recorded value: 30 °C
